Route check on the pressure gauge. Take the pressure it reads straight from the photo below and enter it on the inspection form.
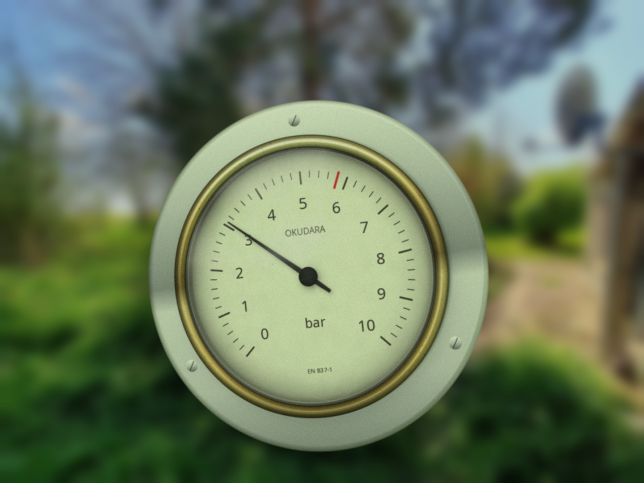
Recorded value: 3.1 bar
